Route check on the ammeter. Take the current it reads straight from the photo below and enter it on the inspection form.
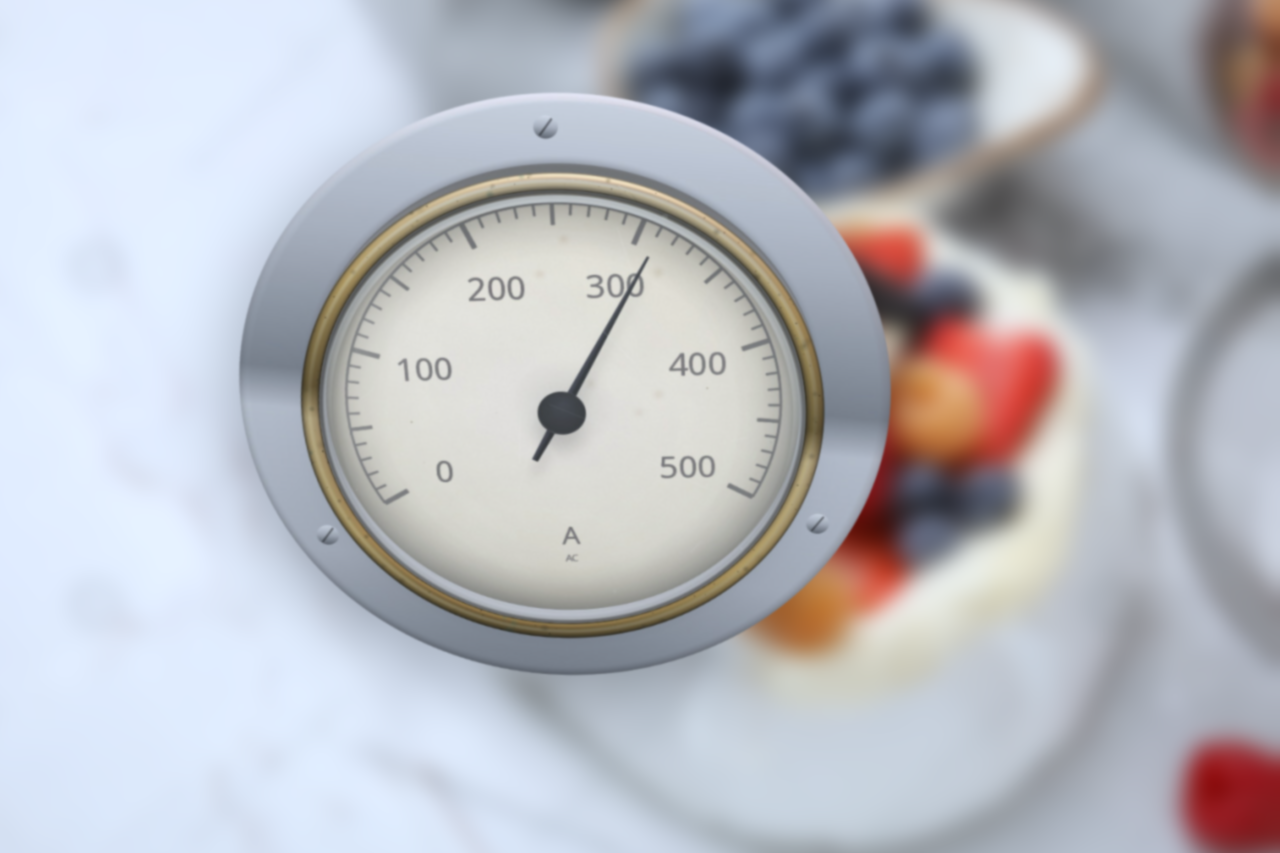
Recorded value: 310 A
